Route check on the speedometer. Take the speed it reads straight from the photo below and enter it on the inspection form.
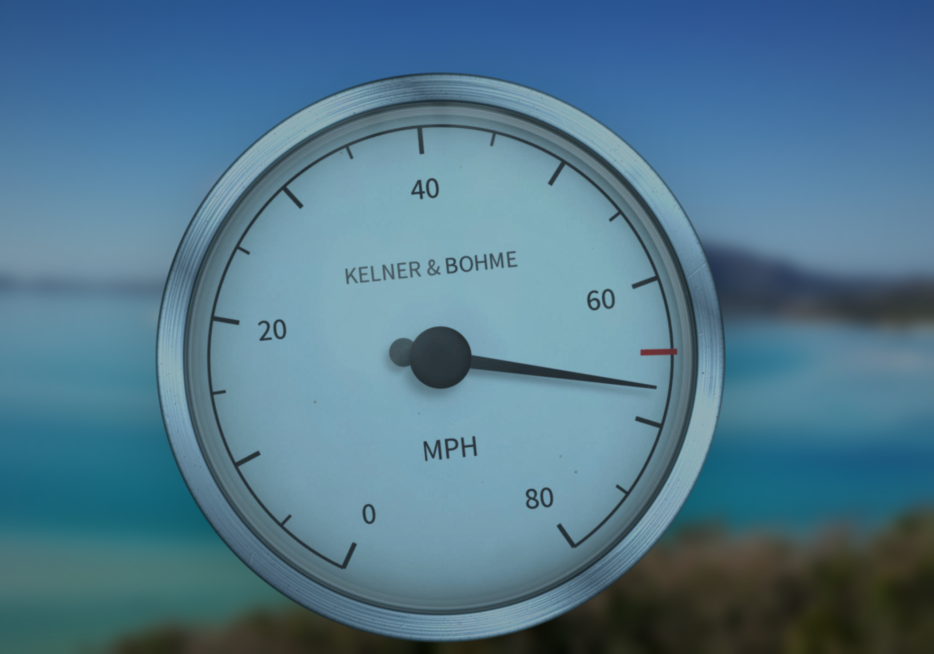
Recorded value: 67.5 mph
